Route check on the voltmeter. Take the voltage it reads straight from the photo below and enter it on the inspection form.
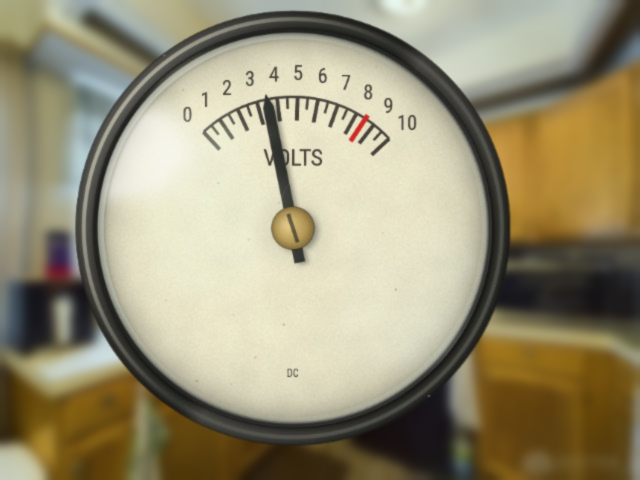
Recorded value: 3.5 V
